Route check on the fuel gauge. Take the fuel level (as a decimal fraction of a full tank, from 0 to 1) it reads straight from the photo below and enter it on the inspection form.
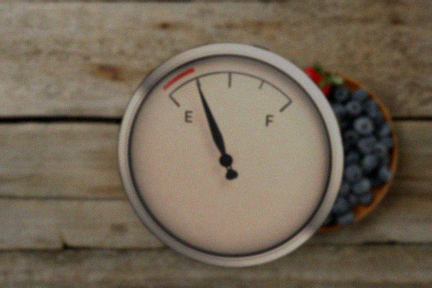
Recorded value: 0.25
